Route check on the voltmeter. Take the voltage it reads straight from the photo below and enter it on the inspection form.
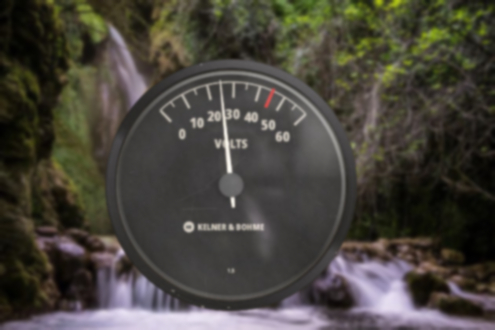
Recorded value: 25 V
